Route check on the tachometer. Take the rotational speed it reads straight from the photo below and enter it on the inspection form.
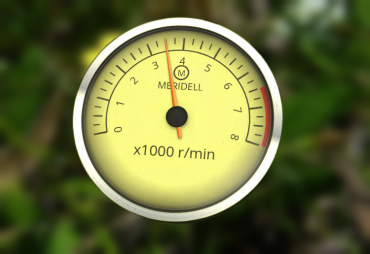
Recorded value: 3500 rpm
